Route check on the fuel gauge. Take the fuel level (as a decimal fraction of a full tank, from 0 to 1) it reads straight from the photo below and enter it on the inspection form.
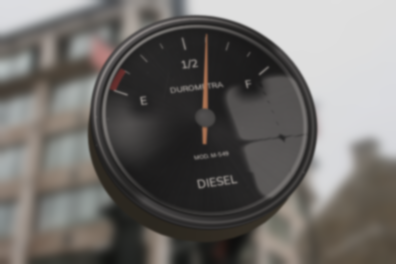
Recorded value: 0.625
